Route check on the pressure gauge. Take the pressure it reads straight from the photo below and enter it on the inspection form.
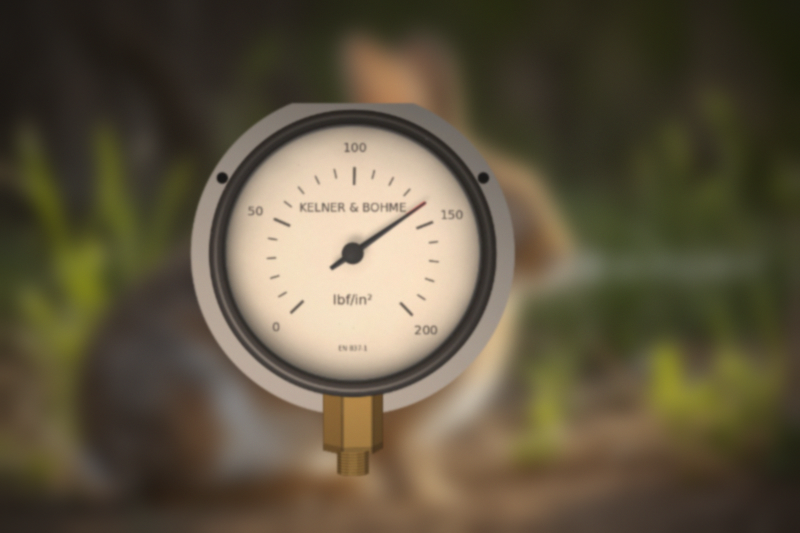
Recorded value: 140 psi
